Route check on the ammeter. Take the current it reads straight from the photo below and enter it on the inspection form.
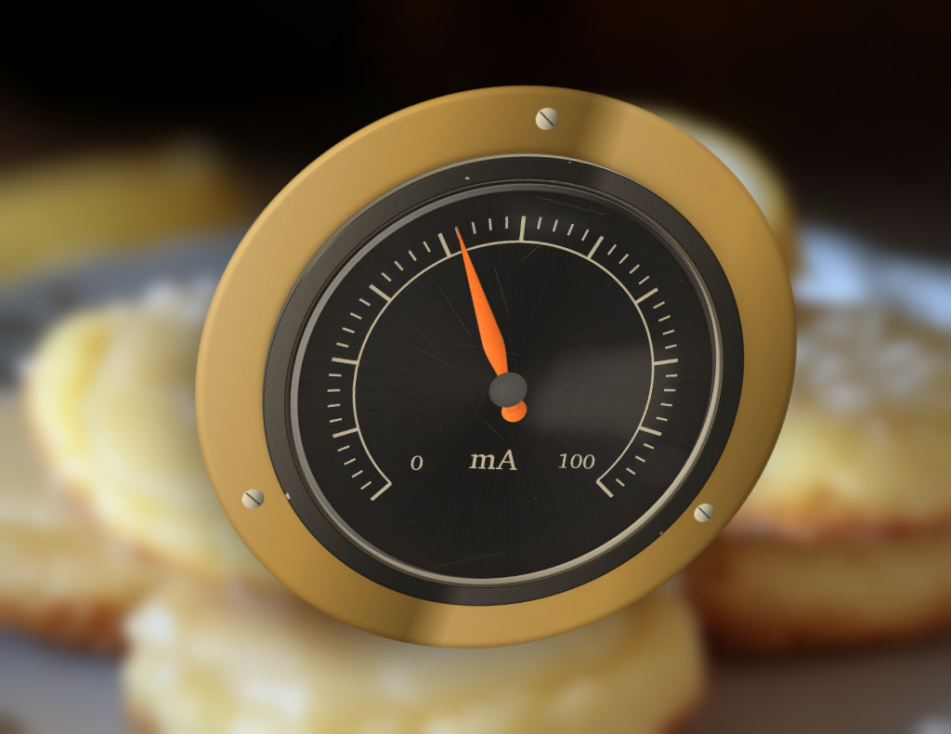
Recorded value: 42 mA
